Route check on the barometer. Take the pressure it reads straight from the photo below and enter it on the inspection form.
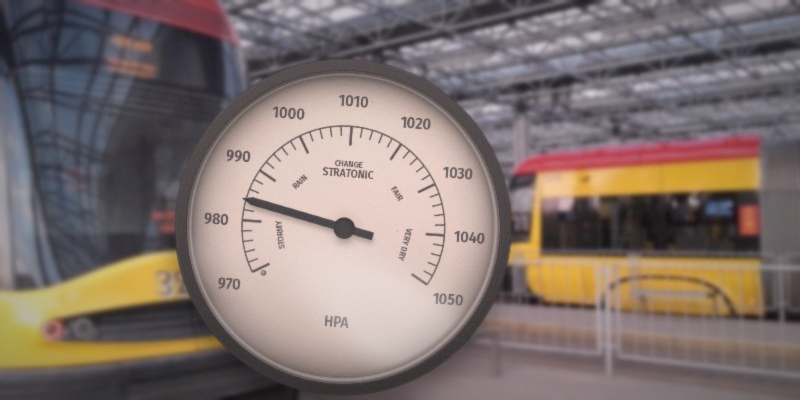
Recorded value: 984 hPa
